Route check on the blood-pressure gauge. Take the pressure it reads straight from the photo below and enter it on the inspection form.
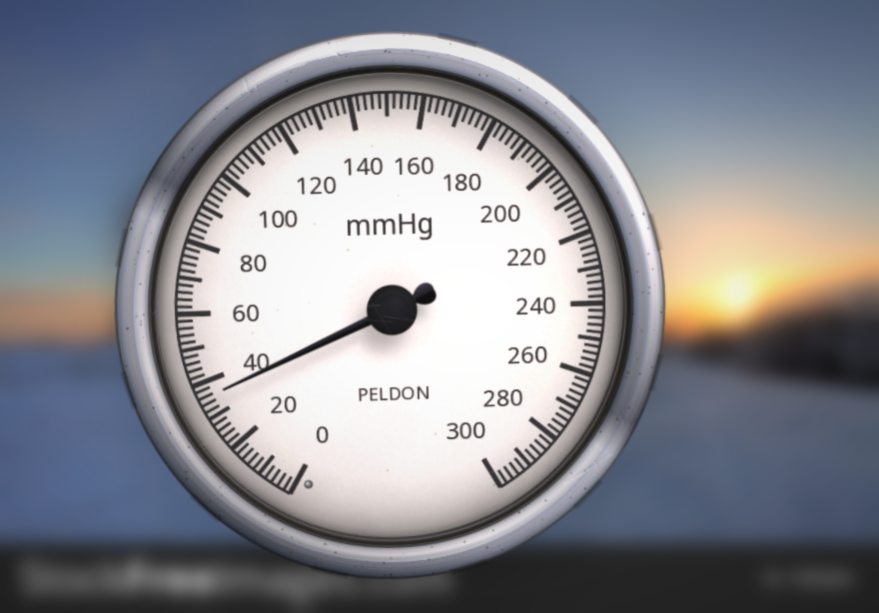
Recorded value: 36 mmHg
